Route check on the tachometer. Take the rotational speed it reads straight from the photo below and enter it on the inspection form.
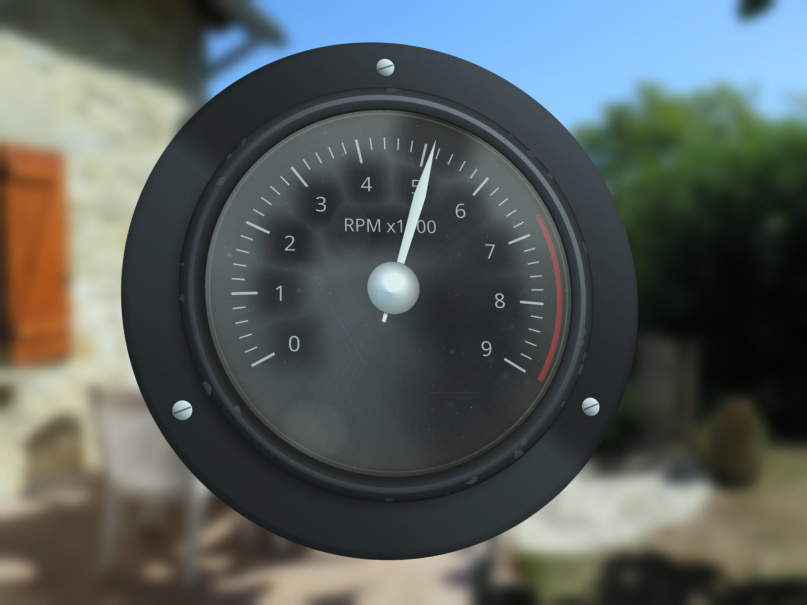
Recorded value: 5100 rpm
